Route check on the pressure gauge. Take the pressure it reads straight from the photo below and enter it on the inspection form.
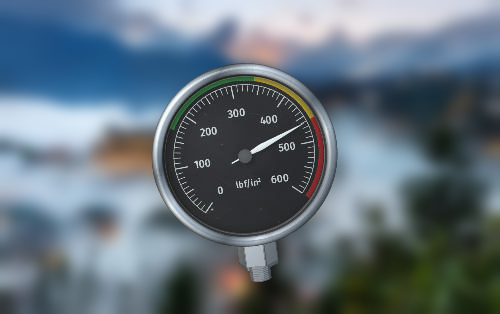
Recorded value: 460 psi
